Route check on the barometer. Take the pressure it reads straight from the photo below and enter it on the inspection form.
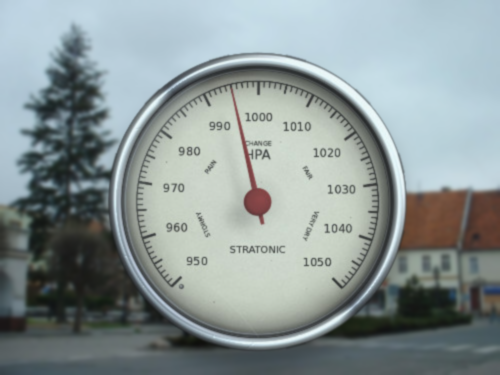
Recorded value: 995 hPa
